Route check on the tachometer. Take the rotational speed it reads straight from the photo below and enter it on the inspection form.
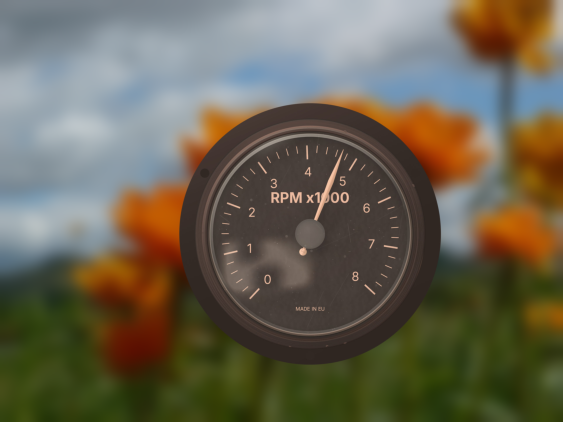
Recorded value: 4700 rpm
